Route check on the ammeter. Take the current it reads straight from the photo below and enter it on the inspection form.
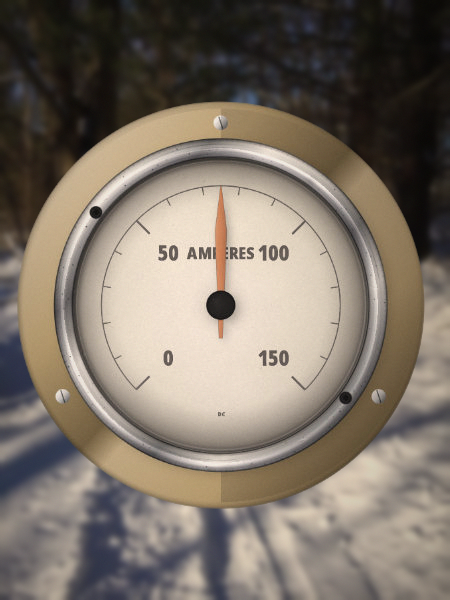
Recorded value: 75 A
